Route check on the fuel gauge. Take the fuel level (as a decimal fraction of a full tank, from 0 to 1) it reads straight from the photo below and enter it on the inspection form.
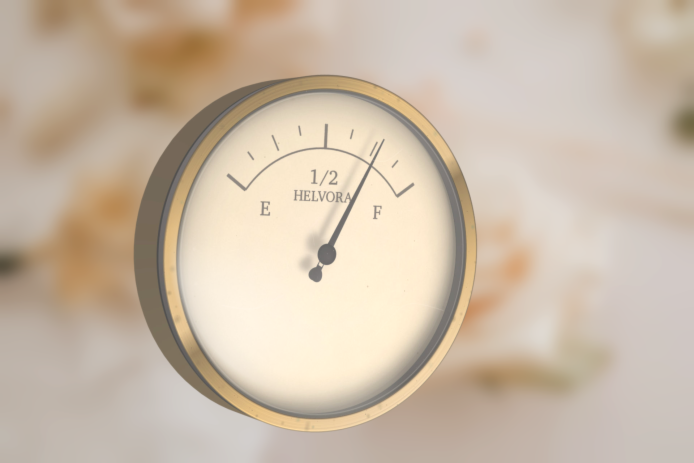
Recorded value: 0.75
